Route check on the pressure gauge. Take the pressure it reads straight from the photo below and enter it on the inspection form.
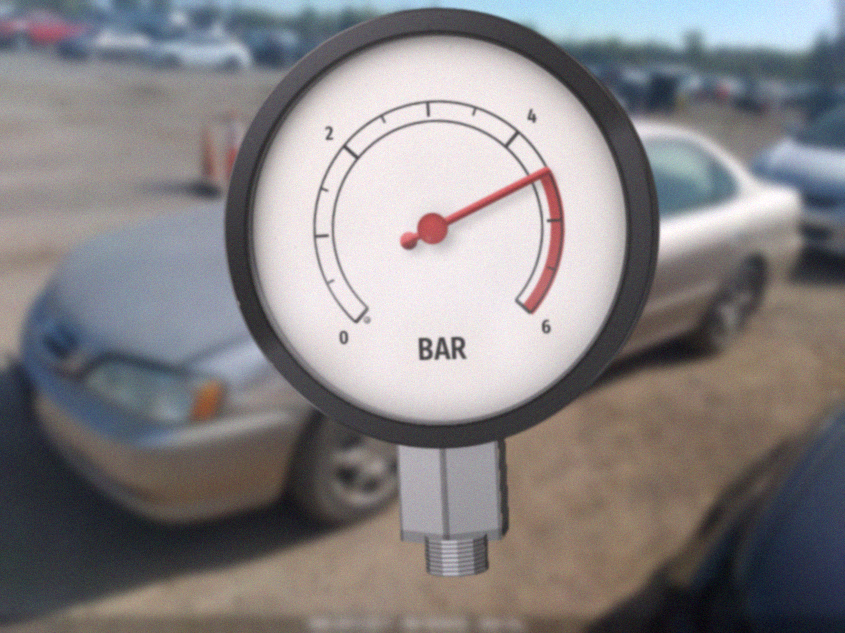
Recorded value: 4.5 bar
